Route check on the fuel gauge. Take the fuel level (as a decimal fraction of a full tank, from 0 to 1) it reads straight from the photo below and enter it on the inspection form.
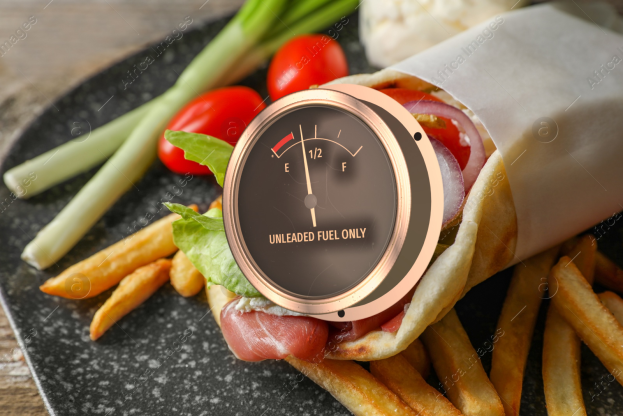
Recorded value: 0.375
